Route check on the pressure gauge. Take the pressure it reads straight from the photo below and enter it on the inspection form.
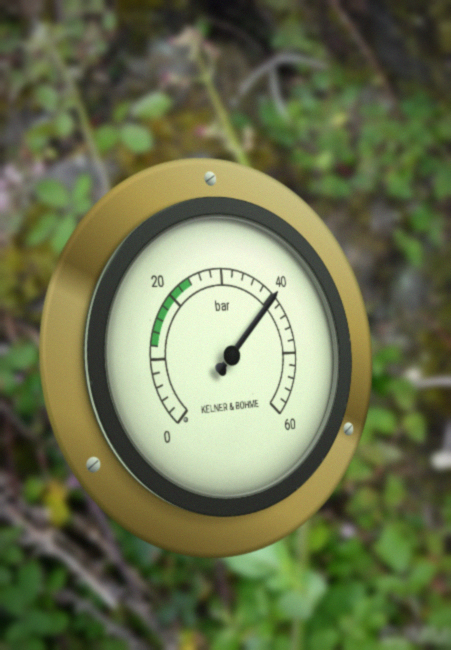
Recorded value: 40 bar
